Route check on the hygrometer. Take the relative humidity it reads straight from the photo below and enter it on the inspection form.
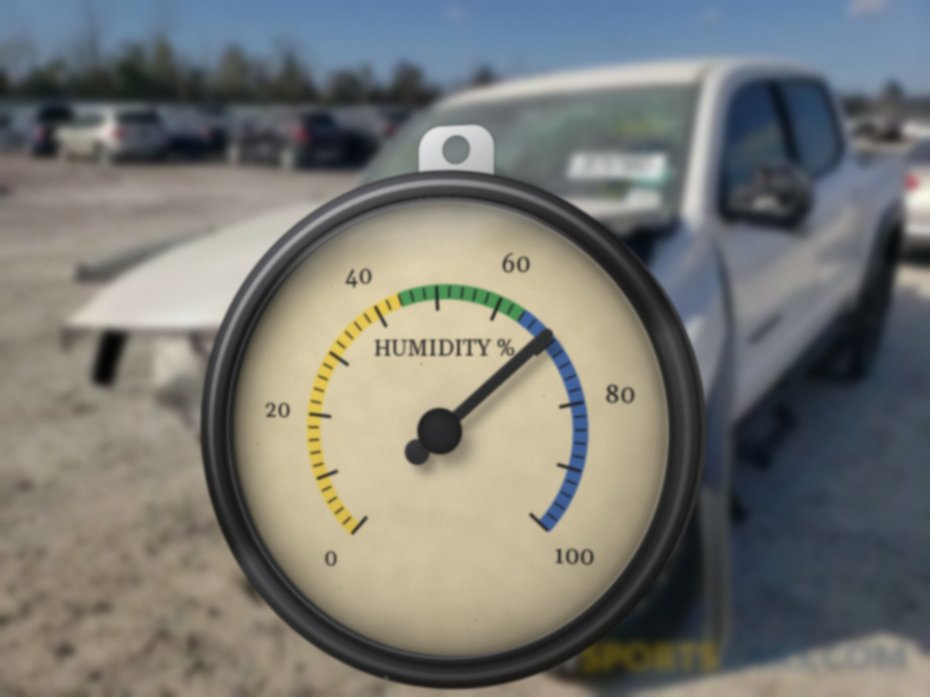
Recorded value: 69 %
